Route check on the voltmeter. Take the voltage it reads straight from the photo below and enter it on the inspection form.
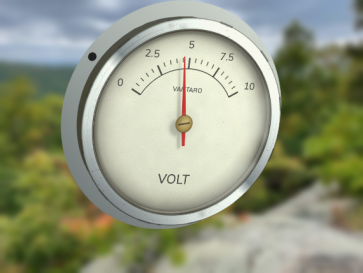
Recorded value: 4.5 V
